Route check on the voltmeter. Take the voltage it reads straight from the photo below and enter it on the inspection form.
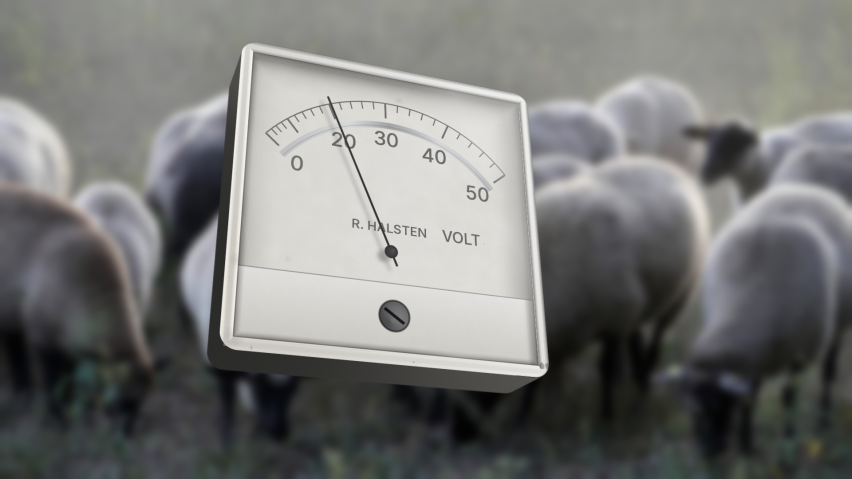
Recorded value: 20 V
